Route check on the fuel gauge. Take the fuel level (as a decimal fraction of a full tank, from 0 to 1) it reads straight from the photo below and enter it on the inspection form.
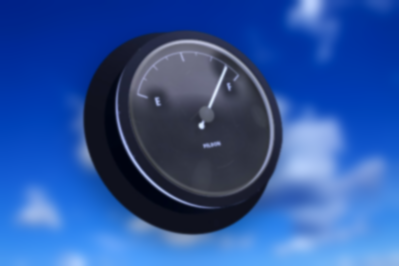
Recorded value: 0.875
